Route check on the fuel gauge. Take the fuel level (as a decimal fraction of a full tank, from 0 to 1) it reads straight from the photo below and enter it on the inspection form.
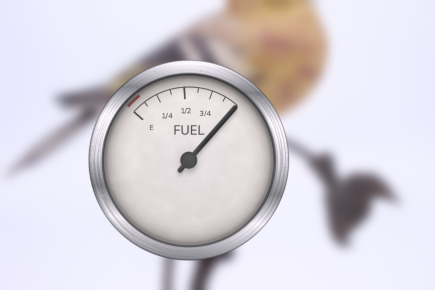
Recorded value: 1
